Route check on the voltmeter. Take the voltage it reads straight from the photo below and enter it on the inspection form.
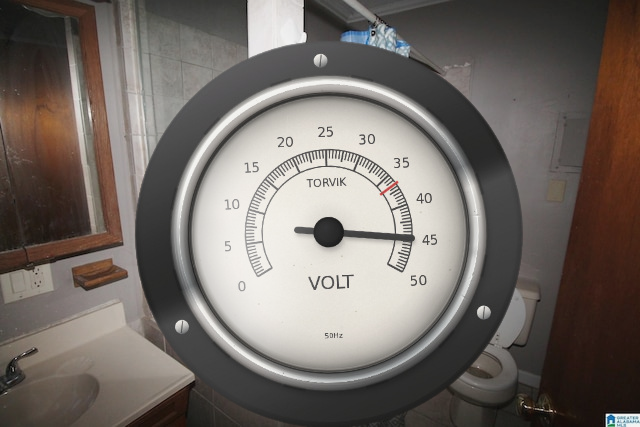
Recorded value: 45 V
